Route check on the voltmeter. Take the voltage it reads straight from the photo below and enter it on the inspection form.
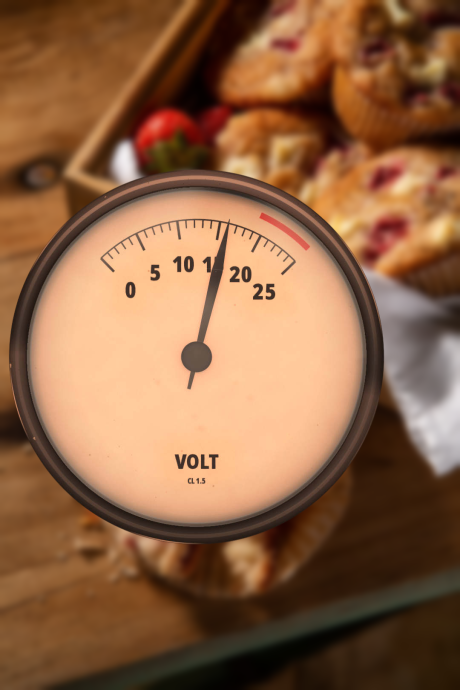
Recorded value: 16 V
